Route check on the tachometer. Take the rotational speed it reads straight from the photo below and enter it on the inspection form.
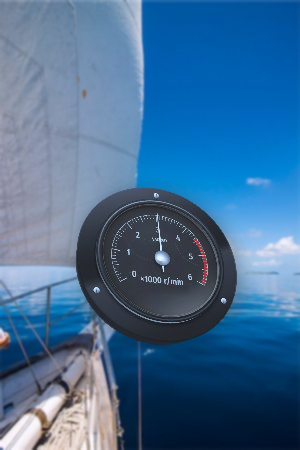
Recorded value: 3000 rpm
